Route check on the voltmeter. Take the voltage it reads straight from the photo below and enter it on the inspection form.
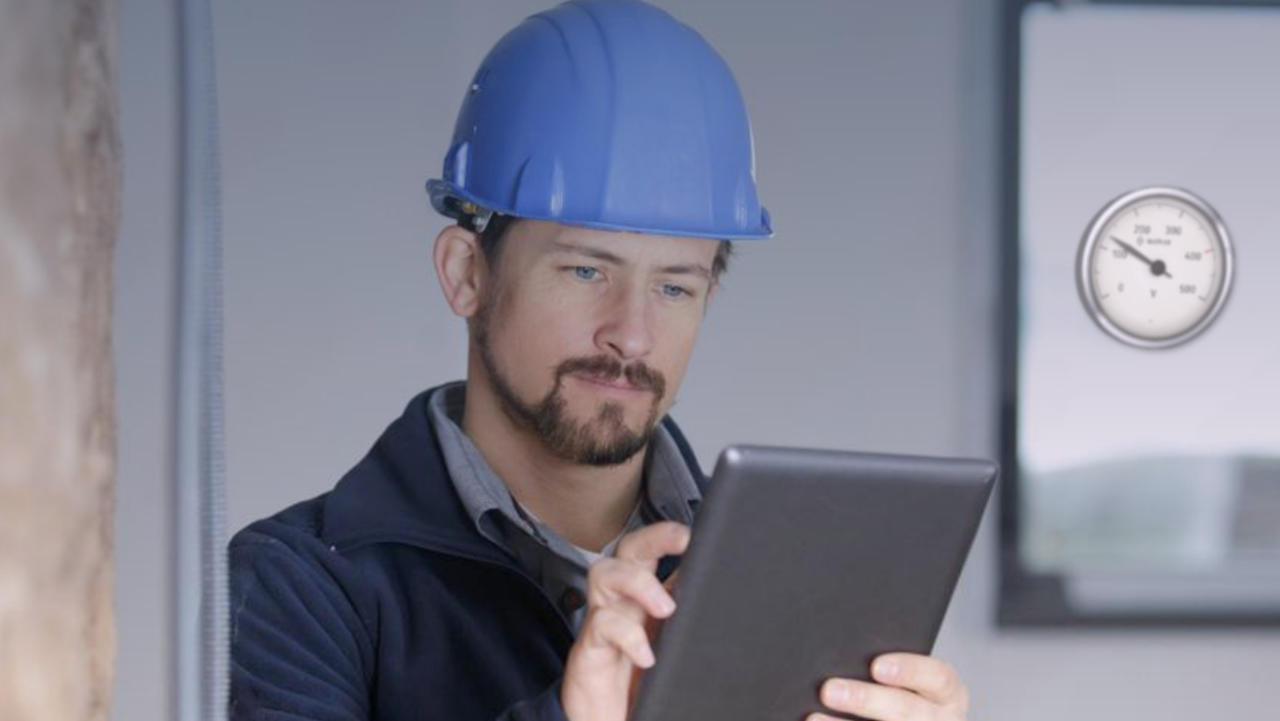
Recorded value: 125 V
